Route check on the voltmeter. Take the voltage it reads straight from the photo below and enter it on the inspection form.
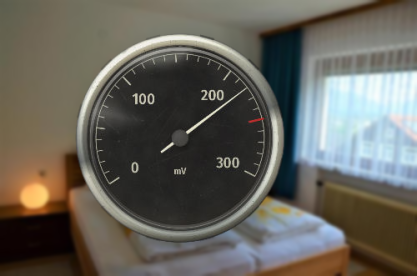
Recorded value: 220 mV
